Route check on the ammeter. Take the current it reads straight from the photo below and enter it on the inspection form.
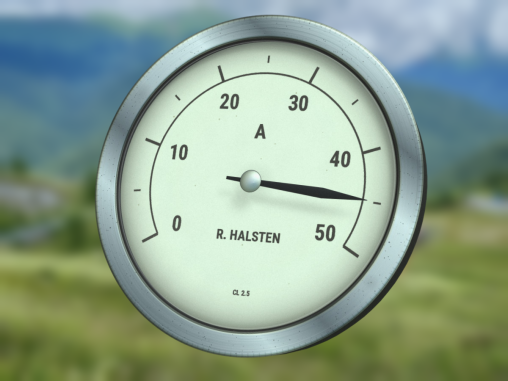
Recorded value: 45 A
